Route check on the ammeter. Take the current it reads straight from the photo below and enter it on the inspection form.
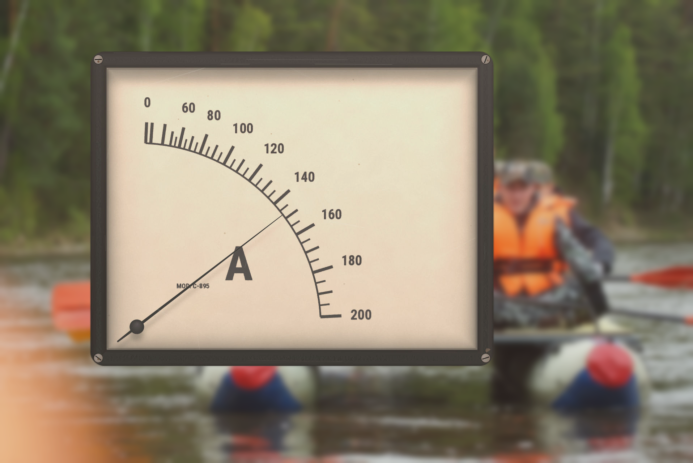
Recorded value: 147.5 A
